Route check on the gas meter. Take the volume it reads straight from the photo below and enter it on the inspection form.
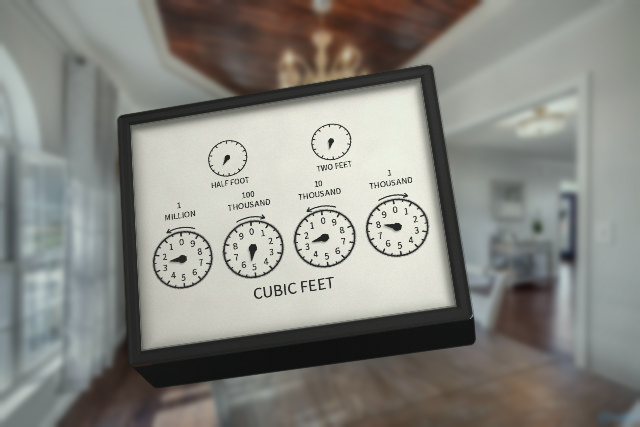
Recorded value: 252800 ft³
